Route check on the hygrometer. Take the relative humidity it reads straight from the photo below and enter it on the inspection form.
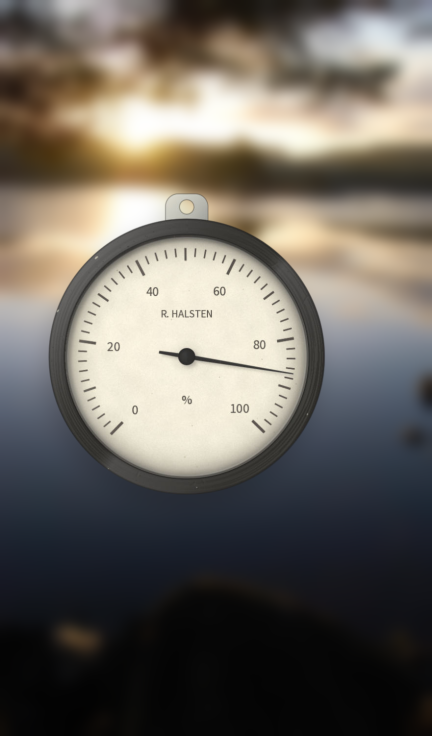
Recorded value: 87 %
